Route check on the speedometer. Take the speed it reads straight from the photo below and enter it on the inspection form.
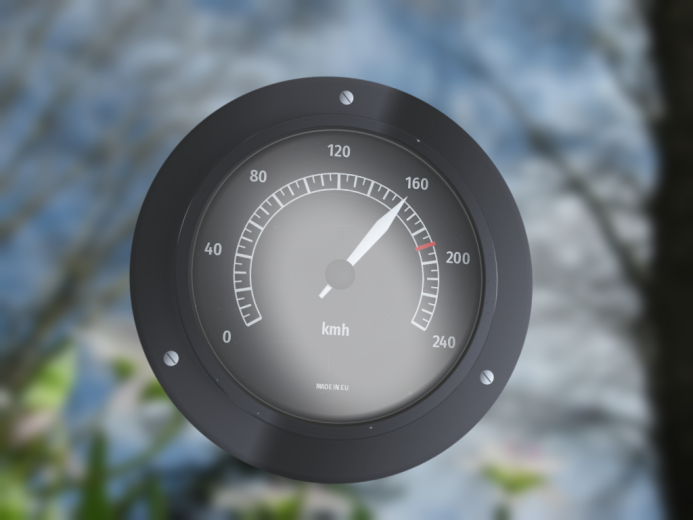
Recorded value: 160 km/h
